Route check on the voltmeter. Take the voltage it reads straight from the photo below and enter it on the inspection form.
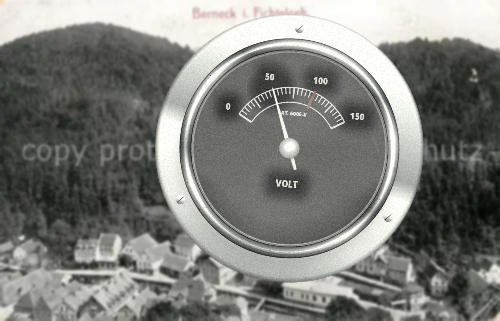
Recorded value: 50 V
